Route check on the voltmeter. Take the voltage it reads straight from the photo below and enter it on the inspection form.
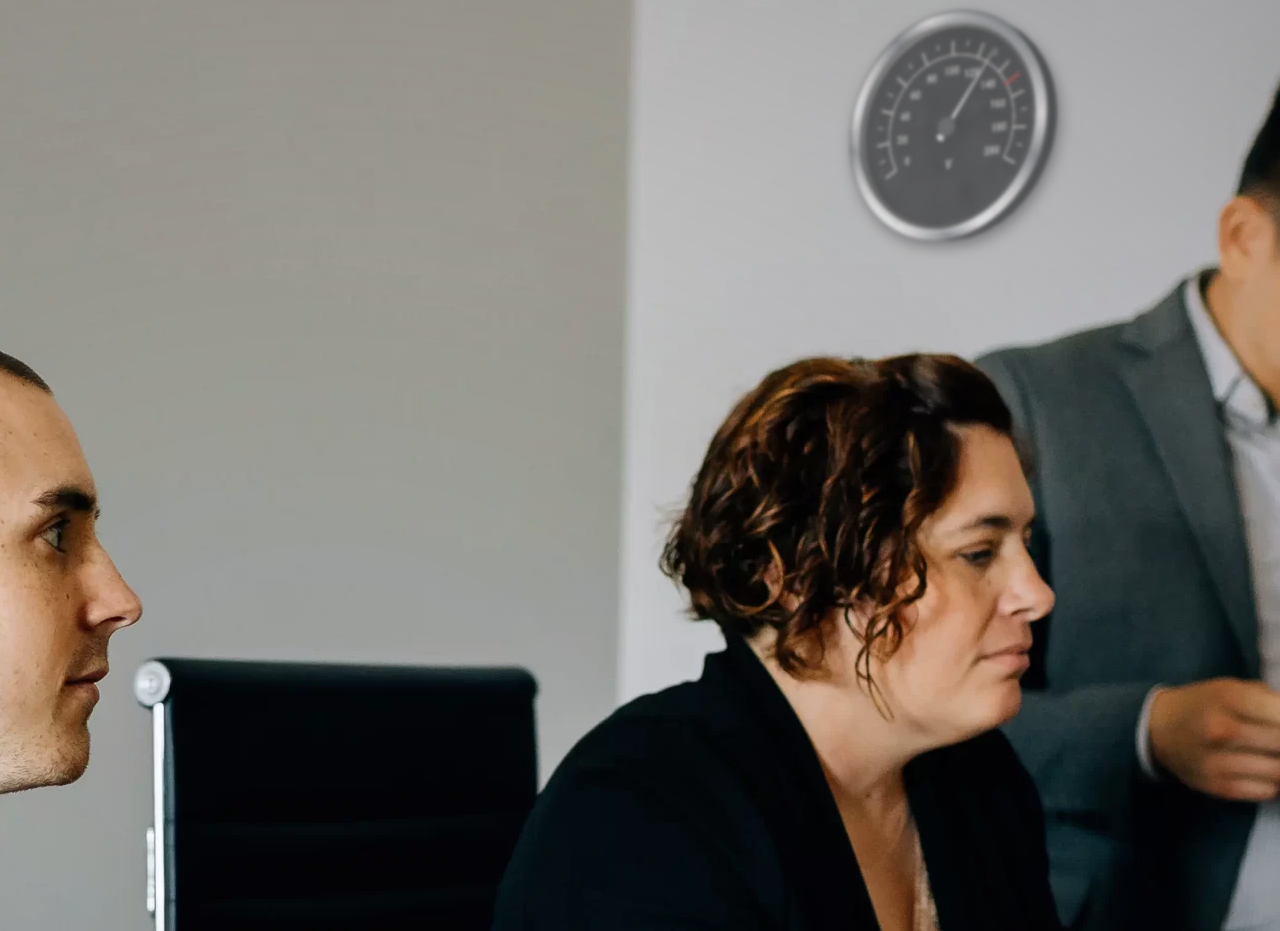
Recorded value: 130 V
